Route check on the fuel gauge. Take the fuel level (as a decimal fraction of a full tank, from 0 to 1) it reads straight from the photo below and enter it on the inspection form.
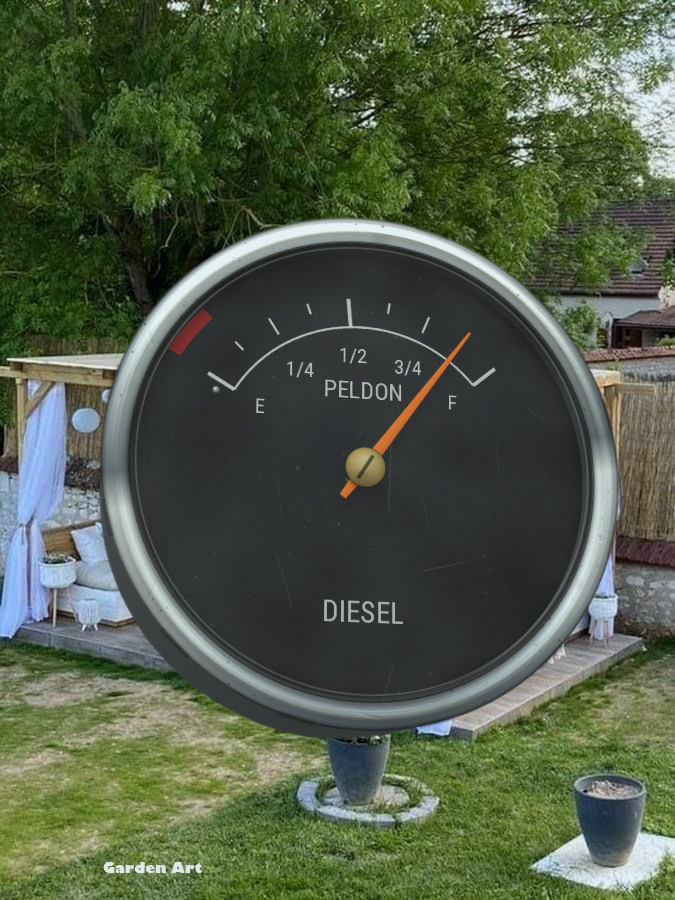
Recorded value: 0.875
